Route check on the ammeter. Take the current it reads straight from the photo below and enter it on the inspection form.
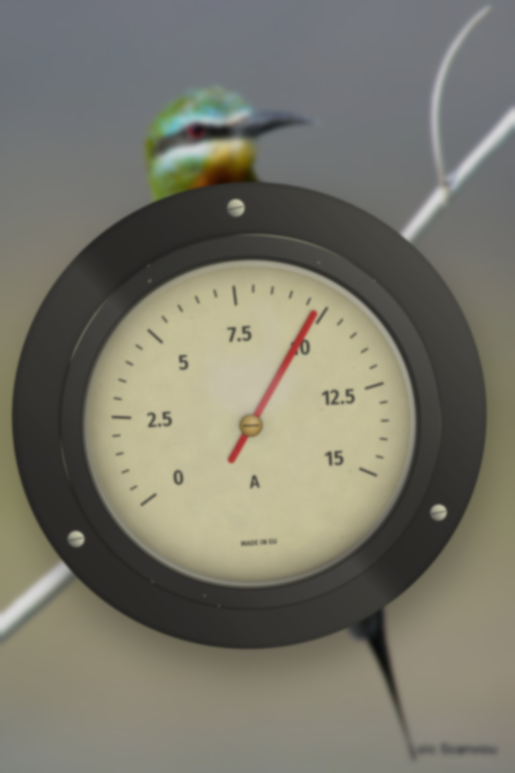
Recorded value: 9.75 A
